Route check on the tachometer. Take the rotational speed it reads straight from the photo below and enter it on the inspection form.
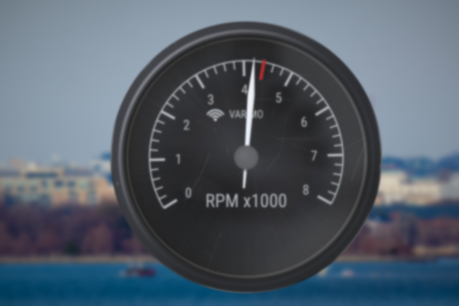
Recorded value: 4200 rpm
